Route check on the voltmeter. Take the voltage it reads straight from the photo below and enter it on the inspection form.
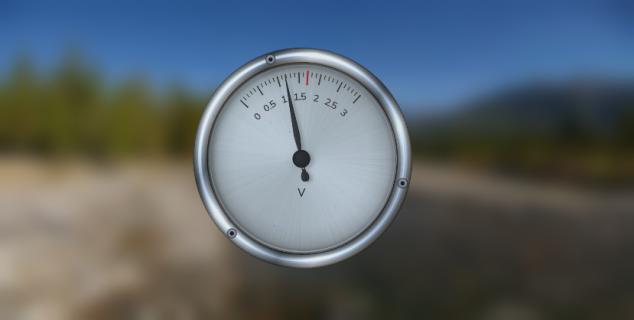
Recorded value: 1.2 V
